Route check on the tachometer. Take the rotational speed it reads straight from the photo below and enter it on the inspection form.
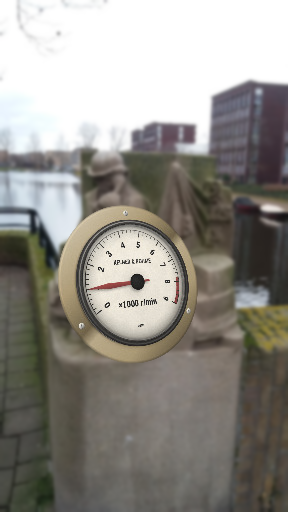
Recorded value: 1000 rpm
